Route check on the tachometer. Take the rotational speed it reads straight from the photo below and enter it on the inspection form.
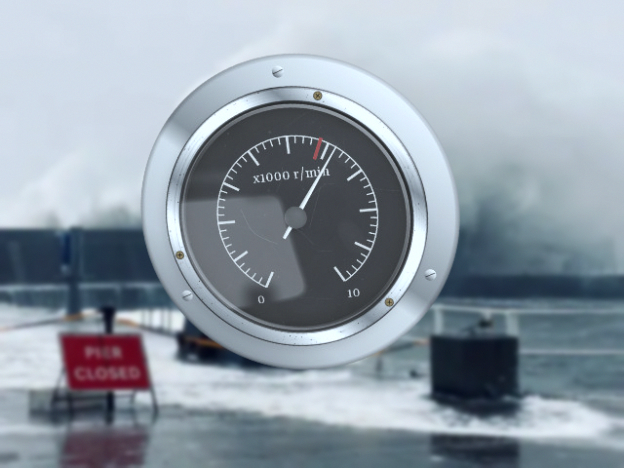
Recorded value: 6200 rpm
